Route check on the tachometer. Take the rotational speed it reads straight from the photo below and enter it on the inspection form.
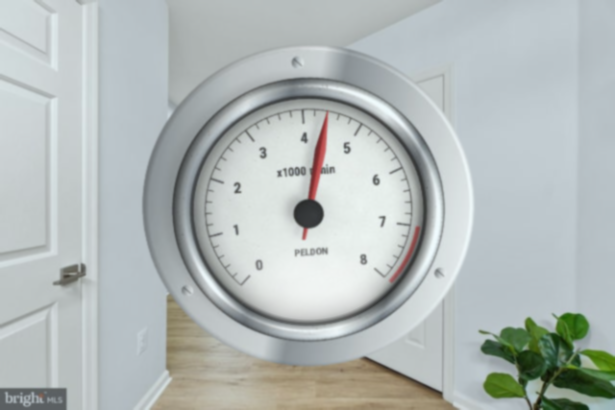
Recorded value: 4400 rpm
